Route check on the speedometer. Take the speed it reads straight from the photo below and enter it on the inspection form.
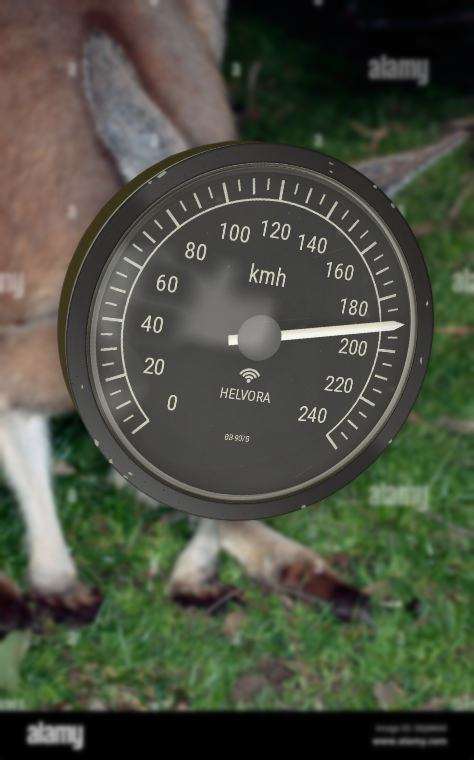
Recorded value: 190 km/h
